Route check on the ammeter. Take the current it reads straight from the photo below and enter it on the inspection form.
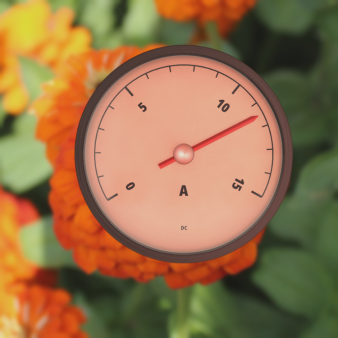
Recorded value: 11.5 A
